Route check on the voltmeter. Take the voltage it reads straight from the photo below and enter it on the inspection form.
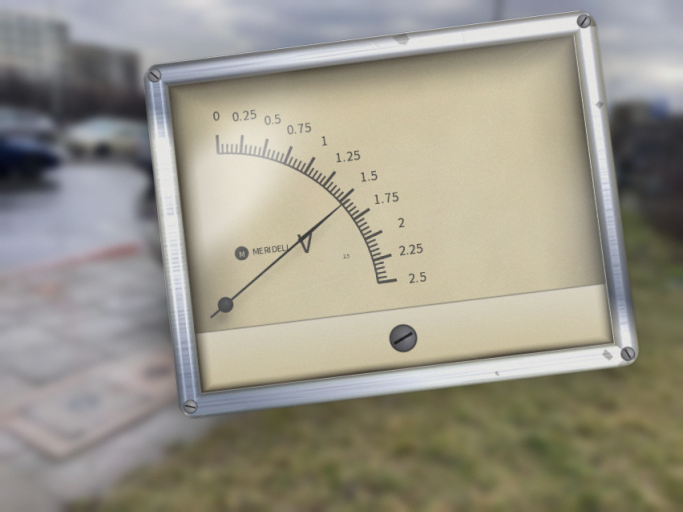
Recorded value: 1.55 V
